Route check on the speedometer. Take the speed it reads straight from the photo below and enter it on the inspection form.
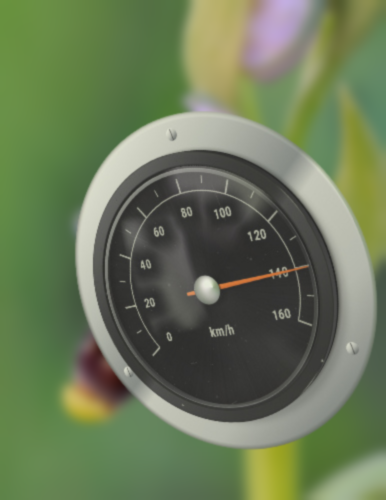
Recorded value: 140 km/h
